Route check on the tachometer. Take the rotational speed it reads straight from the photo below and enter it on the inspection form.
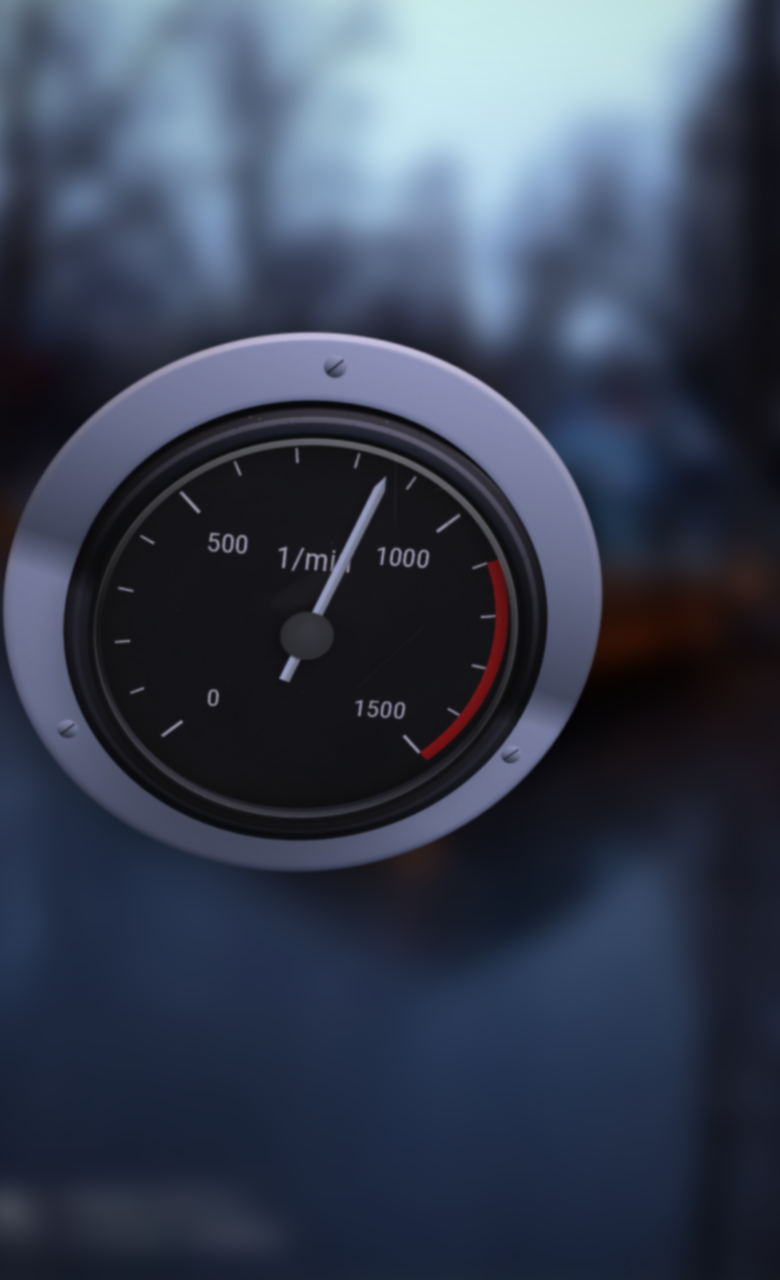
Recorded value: 850 rpm
